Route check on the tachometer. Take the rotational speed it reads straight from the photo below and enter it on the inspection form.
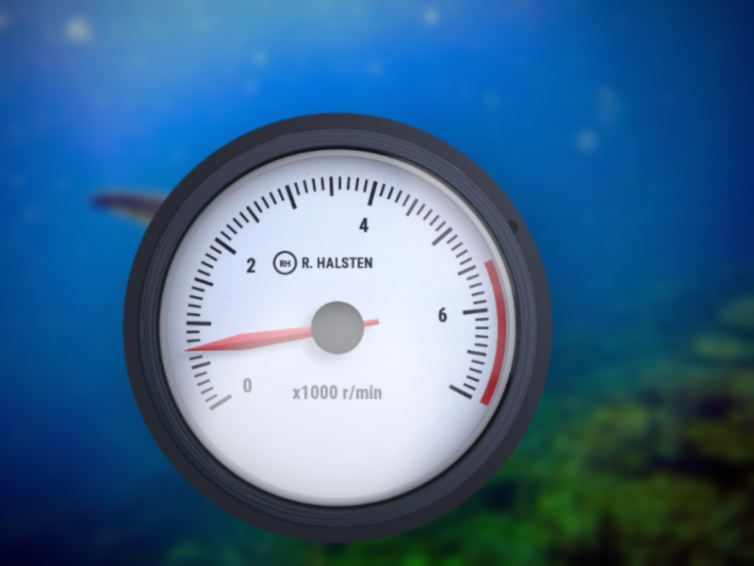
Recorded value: 700 rpm
